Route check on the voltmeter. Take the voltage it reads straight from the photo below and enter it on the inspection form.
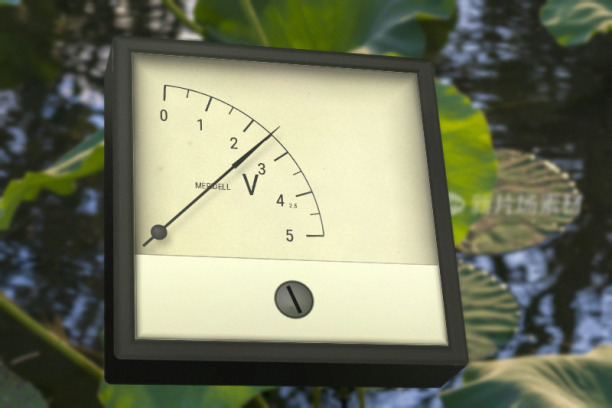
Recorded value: 2.5 V
